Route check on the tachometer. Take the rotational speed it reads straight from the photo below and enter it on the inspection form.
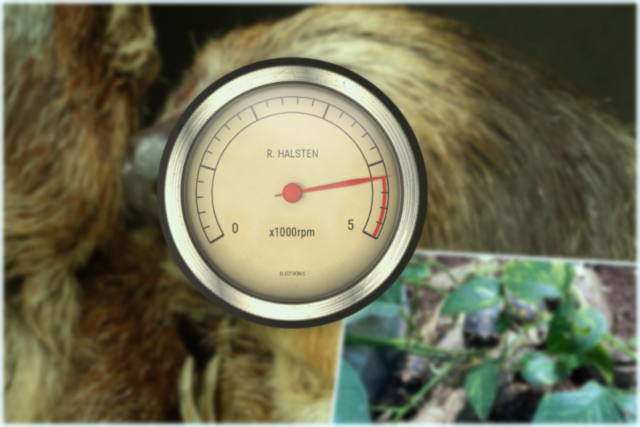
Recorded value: 4200 rpm
